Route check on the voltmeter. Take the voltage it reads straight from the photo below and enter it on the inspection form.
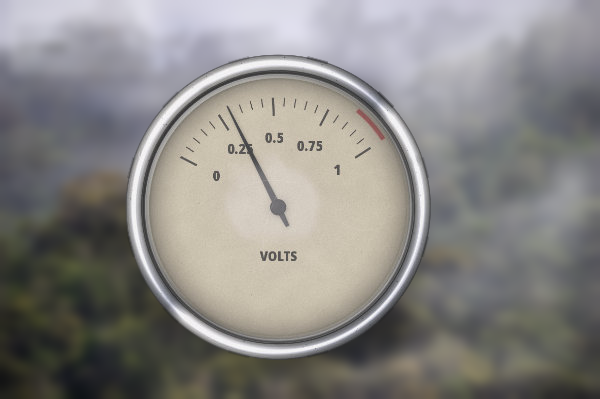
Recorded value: 0.3 V
